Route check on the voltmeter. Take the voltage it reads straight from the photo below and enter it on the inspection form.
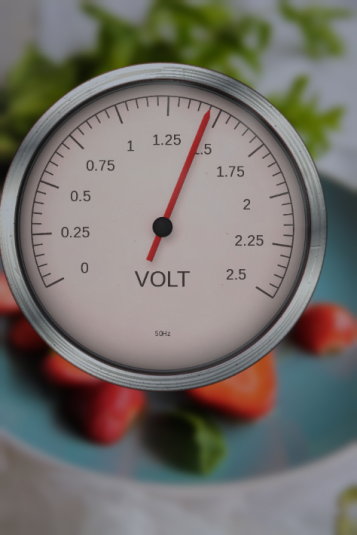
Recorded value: 1.45 V
